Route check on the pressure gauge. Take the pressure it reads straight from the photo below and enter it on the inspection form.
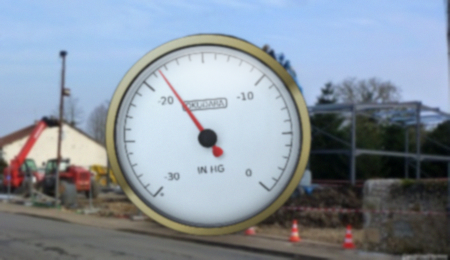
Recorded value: -18.5 inHg
